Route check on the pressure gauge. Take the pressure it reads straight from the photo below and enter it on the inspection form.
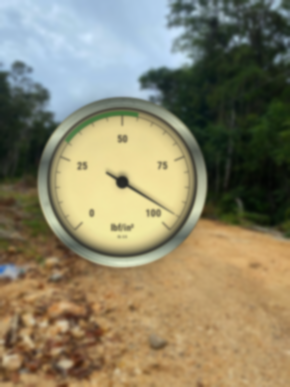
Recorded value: 95 psi
